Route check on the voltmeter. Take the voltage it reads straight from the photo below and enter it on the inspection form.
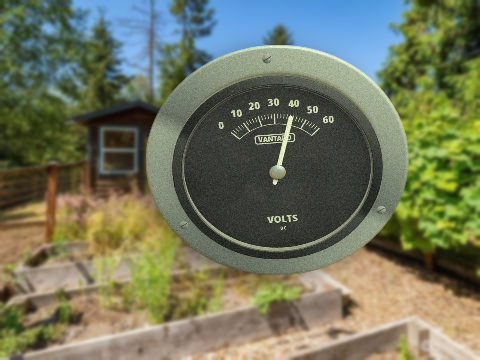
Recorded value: 40 V
